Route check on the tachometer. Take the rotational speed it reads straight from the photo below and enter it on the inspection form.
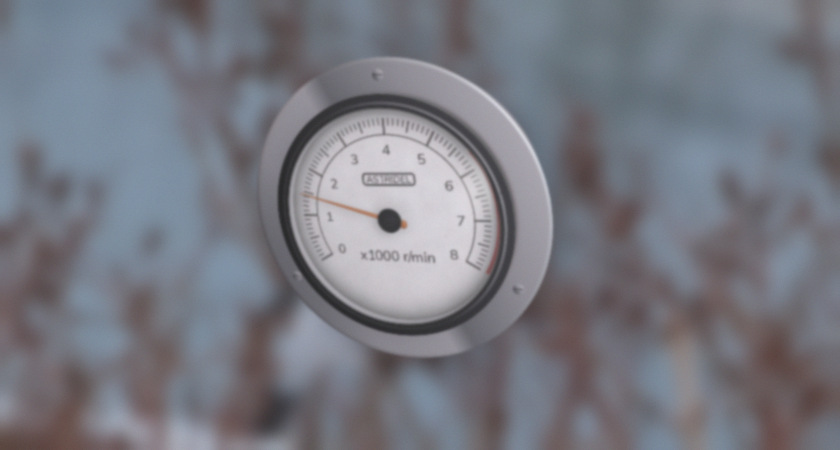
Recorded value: 1500 rpm
